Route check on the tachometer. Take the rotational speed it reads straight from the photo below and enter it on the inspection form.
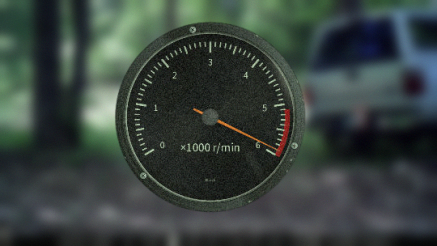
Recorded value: 5900 rpm
